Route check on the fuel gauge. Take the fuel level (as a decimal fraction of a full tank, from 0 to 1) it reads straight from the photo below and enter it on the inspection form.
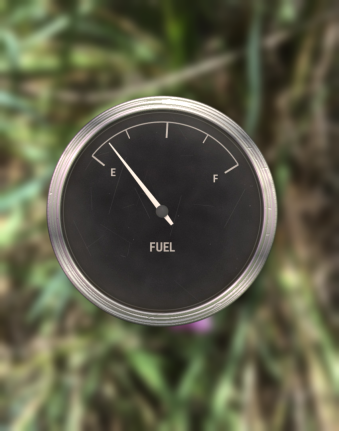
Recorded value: 0.125
